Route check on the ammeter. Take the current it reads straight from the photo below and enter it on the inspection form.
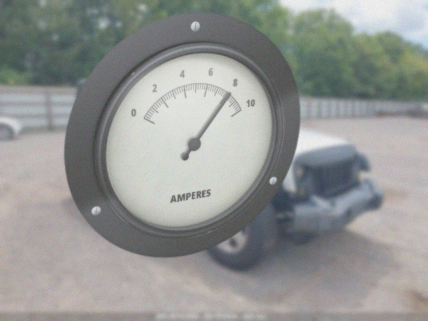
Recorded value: 8 A
